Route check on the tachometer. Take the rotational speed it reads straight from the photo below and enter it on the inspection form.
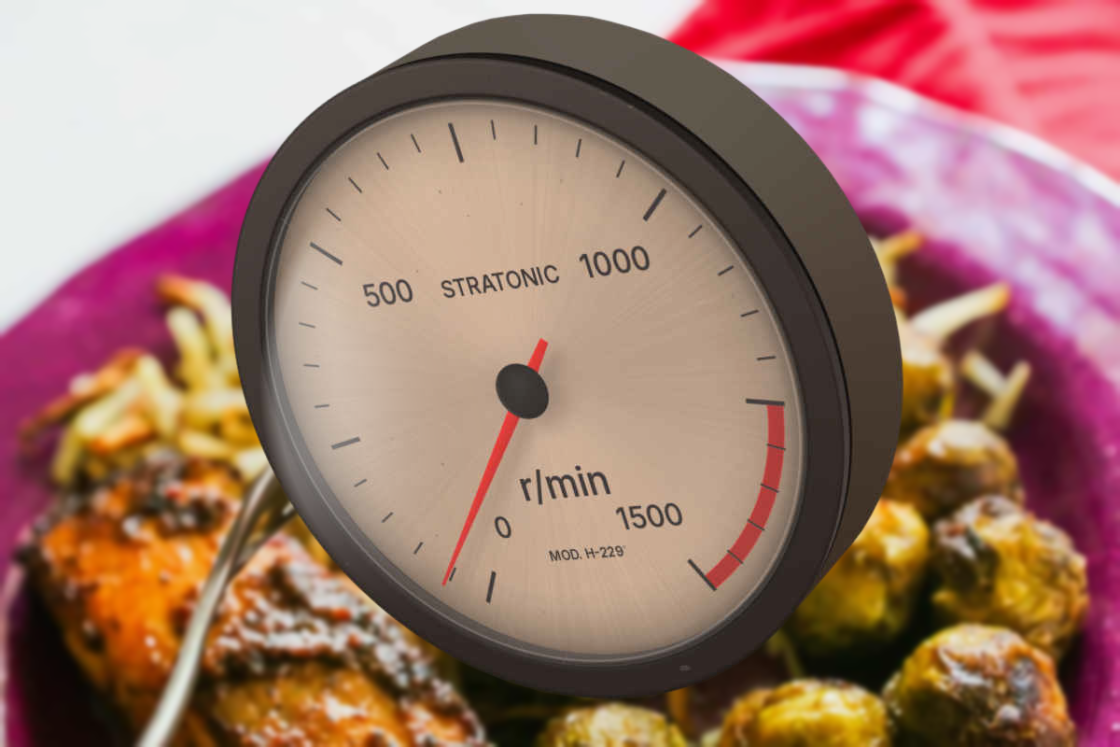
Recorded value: 50 rpm
